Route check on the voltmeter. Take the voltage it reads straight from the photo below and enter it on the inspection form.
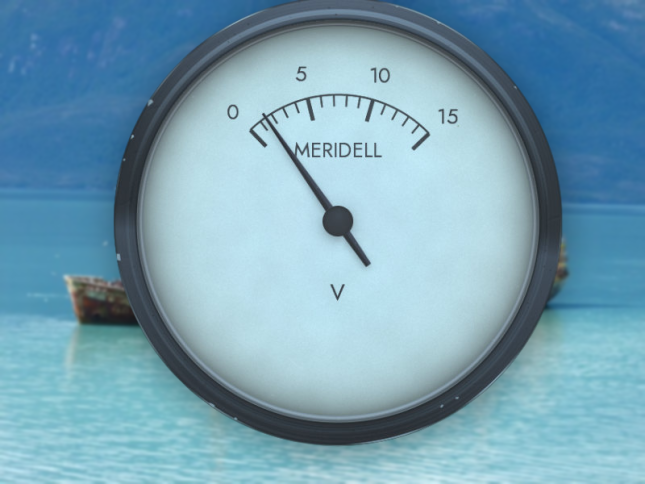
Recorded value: 1.5 V
